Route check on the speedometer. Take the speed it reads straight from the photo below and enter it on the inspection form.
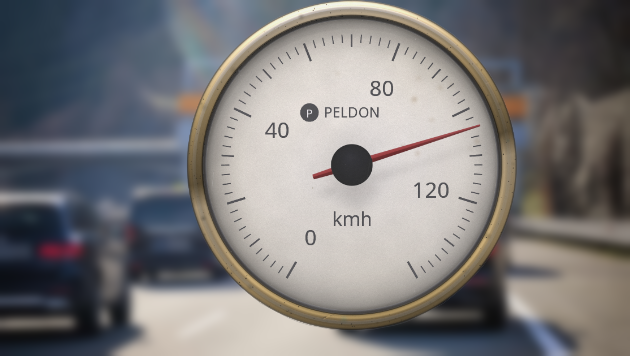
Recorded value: 104 km/h
